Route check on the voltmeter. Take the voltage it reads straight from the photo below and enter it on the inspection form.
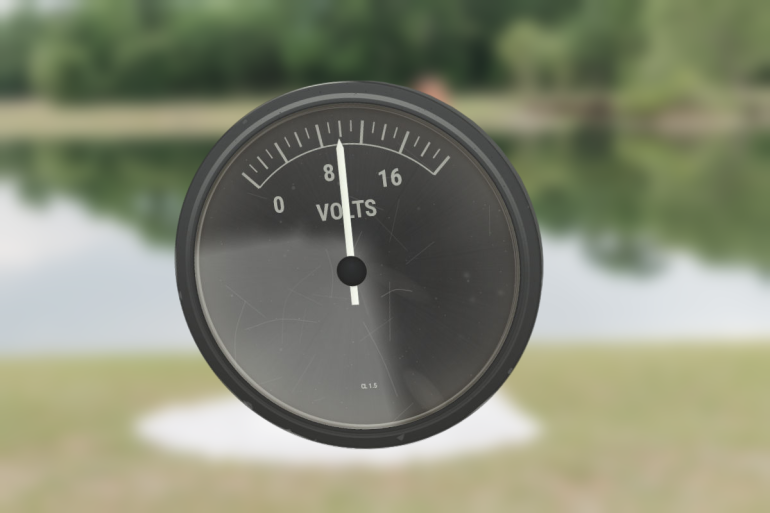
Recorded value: 10 V
